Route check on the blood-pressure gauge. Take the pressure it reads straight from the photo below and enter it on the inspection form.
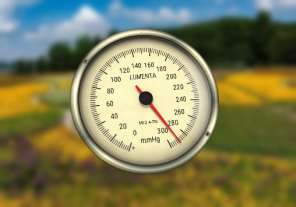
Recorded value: 290 mmHg
